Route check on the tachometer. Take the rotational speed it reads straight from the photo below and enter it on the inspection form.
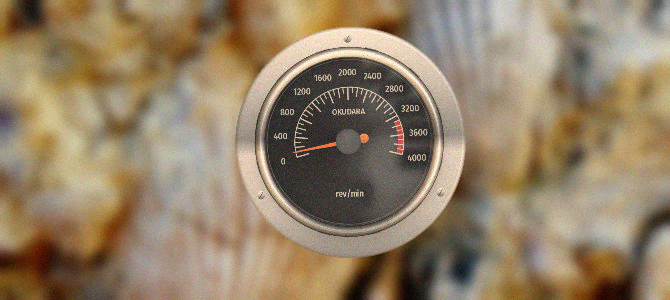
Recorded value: 100 rpm
